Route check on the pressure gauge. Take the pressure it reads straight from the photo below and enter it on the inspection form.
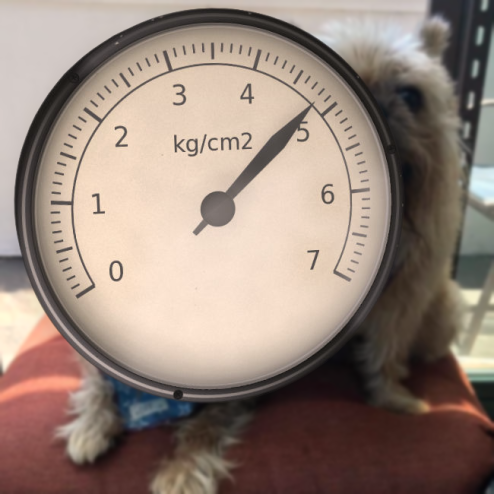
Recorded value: 4.8 kg/cm²
